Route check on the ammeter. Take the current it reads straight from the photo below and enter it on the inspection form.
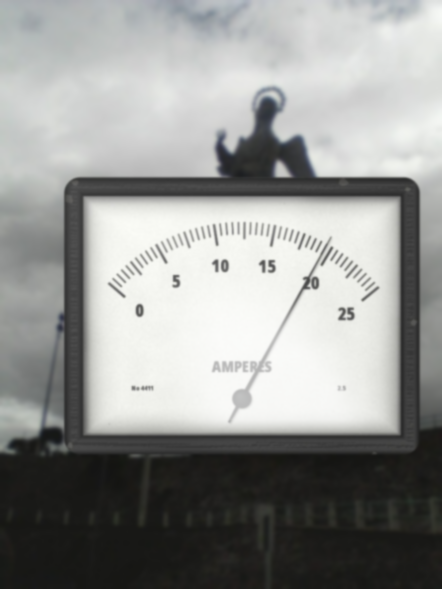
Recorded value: 19.5 A
